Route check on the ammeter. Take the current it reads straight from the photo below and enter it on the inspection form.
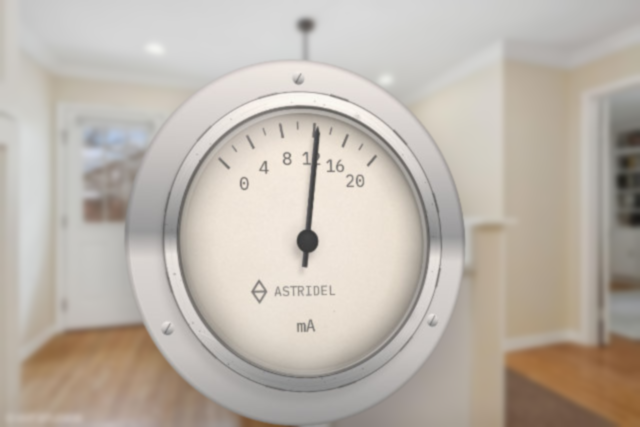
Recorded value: 12 mA
